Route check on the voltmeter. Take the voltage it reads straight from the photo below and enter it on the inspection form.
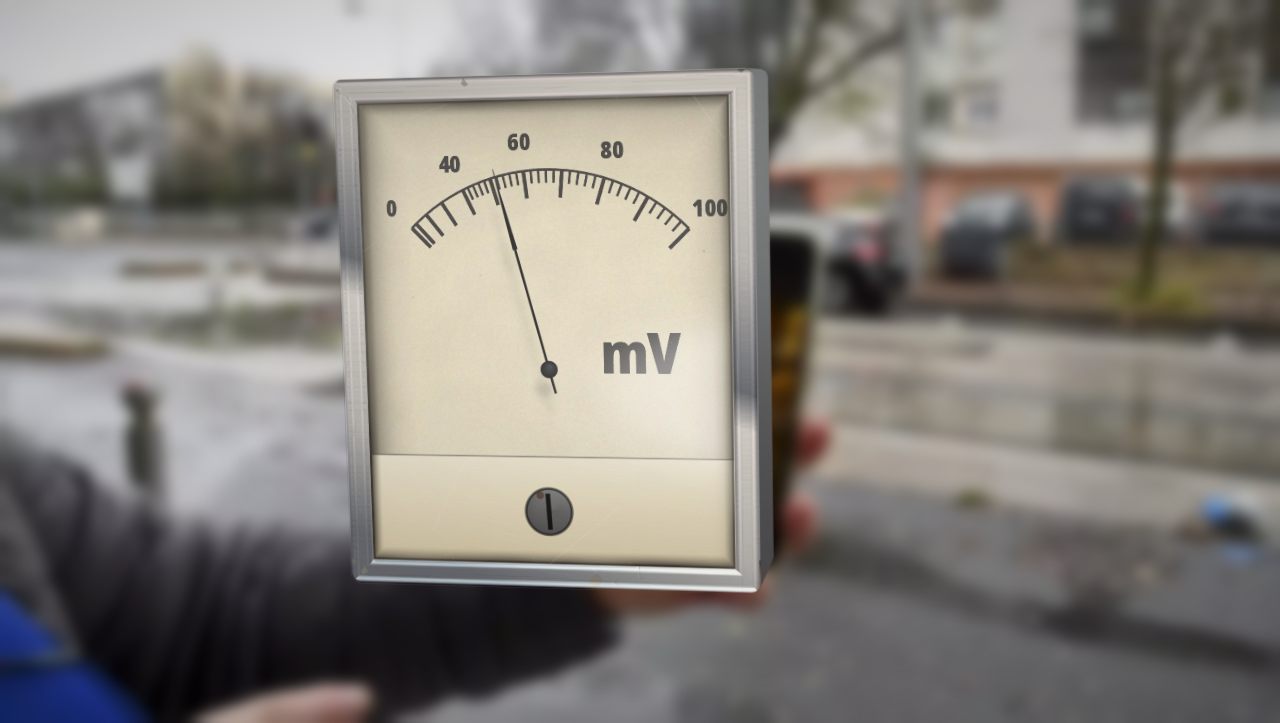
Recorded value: 52 mV
